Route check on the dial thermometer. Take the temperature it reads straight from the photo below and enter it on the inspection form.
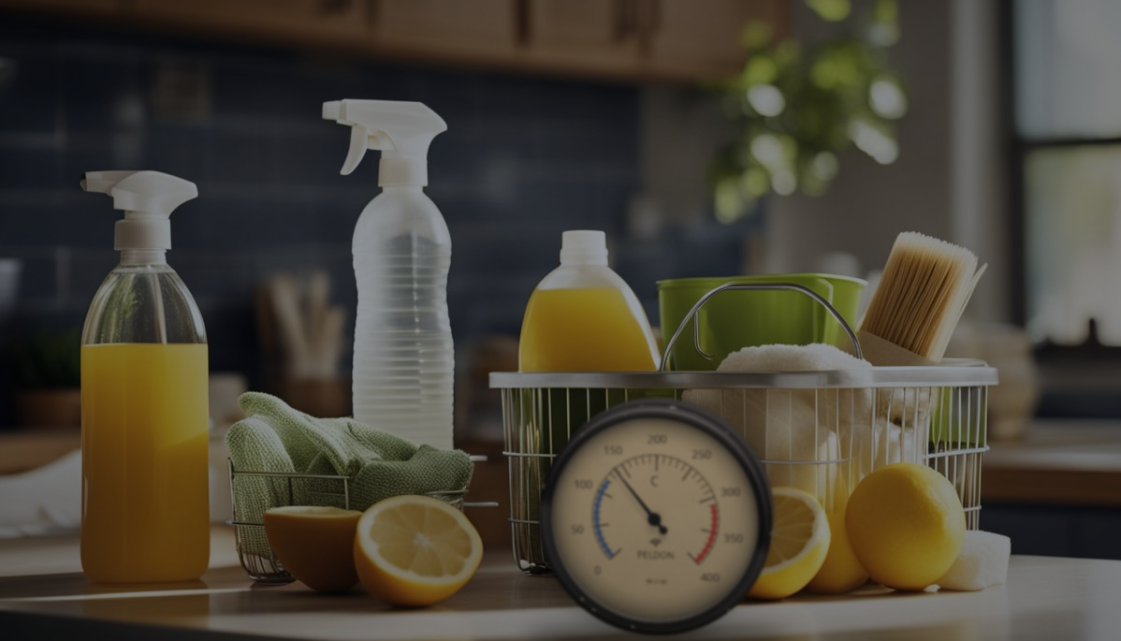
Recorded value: 140 °C
